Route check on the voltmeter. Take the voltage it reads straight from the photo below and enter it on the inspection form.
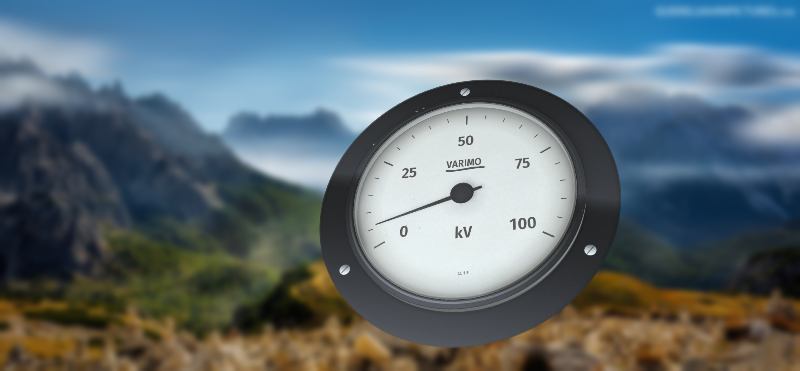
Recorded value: 5 kV
